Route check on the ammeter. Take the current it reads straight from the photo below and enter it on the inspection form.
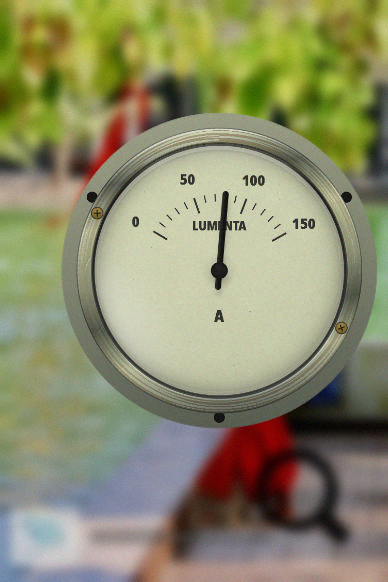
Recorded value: 80 A
